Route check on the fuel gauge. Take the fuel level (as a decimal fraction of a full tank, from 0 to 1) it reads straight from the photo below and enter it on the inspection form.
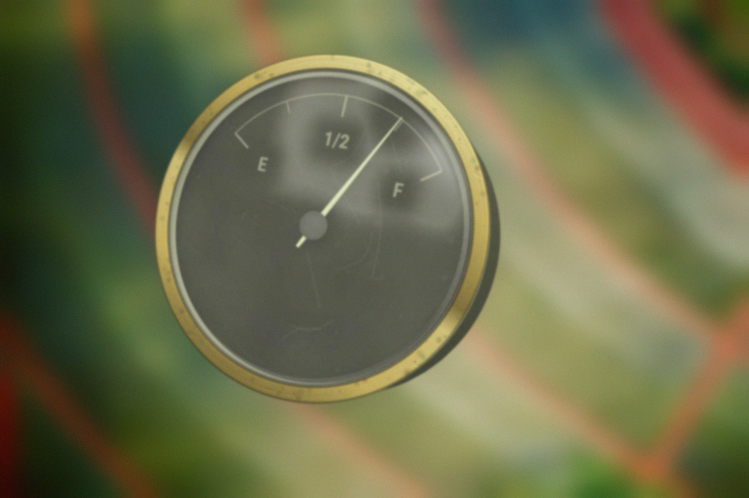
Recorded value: 0.75
